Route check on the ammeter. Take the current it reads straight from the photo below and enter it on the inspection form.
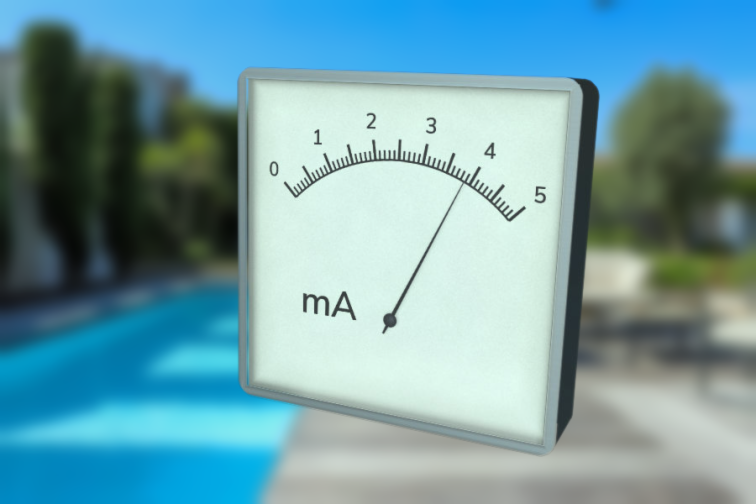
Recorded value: 3.9 mA
